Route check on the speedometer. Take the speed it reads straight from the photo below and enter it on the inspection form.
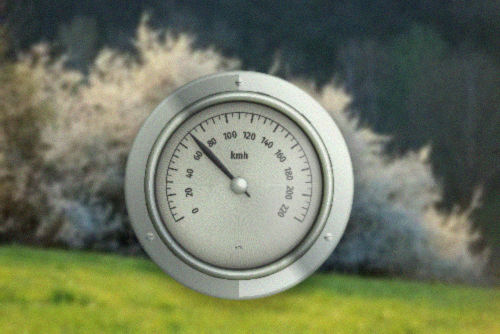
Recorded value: 70 km/h
